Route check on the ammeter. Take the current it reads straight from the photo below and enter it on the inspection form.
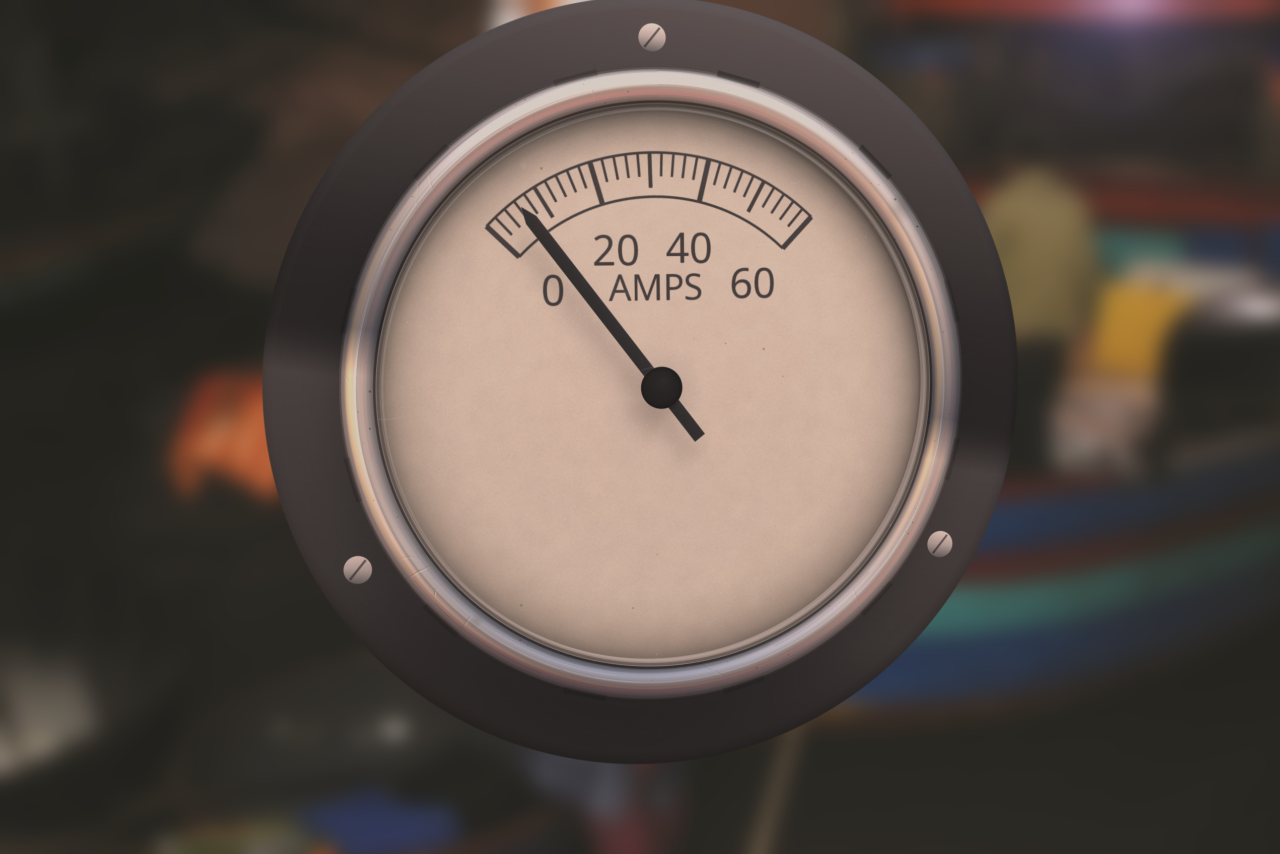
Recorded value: 6 A
